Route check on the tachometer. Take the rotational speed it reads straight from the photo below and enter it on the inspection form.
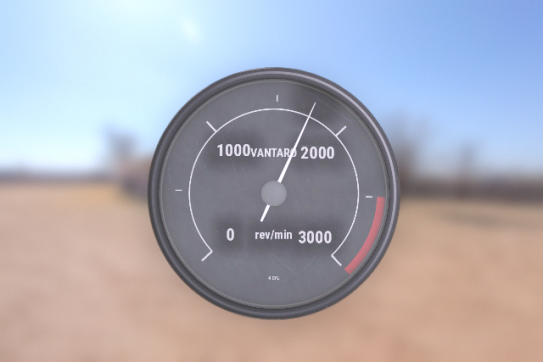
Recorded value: 1750 rpm
